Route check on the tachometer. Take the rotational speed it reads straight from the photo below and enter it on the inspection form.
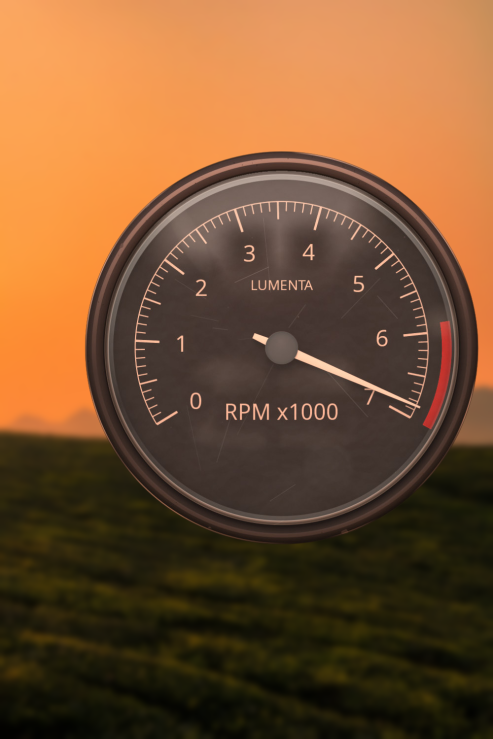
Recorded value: 6850 rpm
